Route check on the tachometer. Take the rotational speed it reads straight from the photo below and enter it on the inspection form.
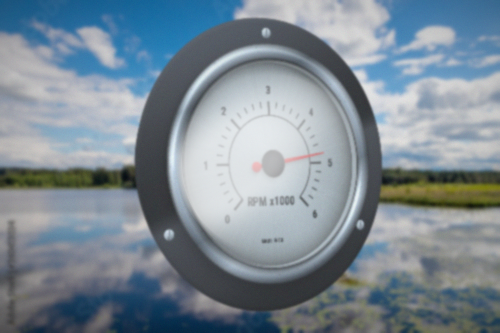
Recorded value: 4800 rpm
